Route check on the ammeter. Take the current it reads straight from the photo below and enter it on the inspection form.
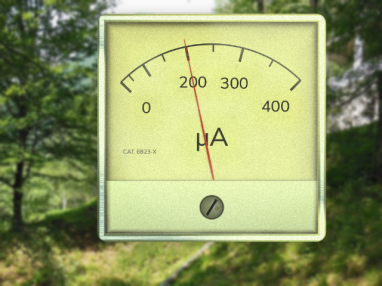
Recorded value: 200 µA
